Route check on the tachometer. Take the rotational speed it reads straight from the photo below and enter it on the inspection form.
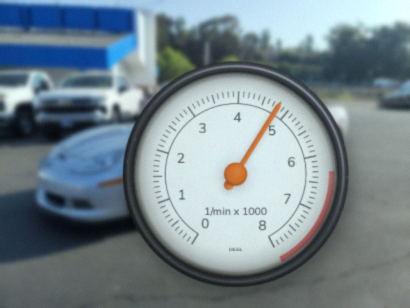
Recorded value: 4800 rpm
